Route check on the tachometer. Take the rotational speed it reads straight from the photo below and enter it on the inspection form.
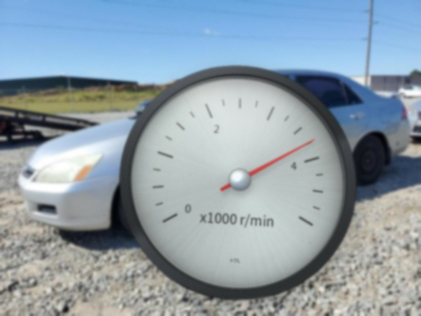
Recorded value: 3750 rpm
